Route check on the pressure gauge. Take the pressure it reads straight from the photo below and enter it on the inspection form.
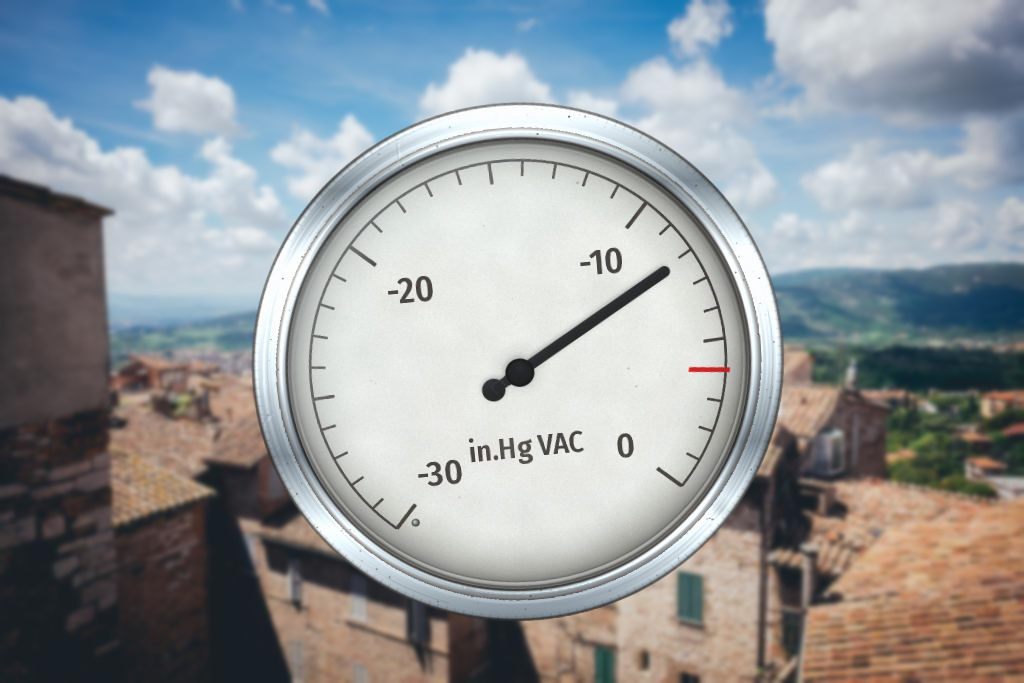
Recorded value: -8 inHg
